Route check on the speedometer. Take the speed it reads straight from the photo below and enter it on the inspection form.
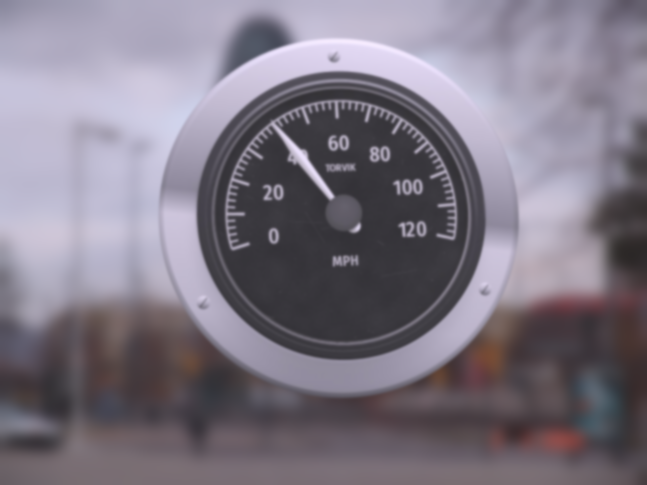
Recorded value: 40 mph
